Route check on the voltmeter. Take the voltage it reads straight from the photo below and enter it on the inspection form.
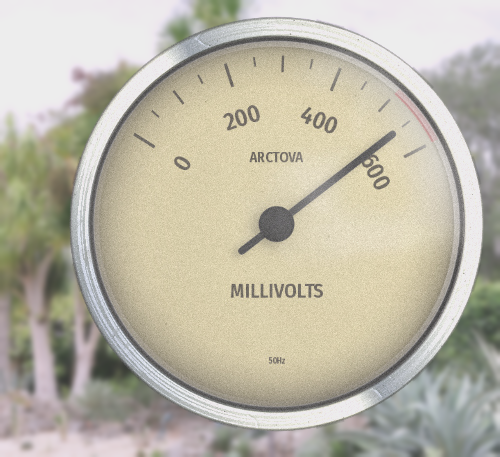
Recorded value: 550 mV
